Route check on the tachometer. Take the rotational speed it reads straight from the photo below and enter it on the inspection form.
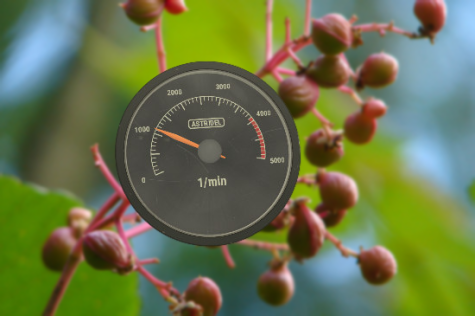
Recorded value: 1100 rpm
